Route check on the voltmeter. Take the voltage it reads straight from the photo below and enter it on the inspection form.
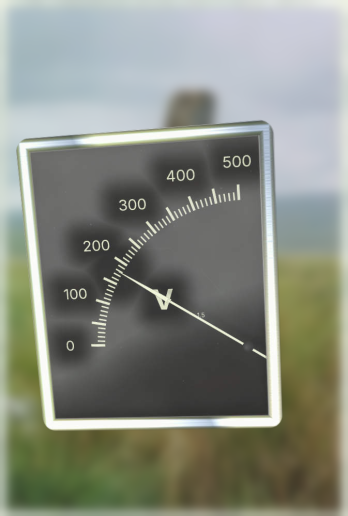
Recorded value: 180 V
